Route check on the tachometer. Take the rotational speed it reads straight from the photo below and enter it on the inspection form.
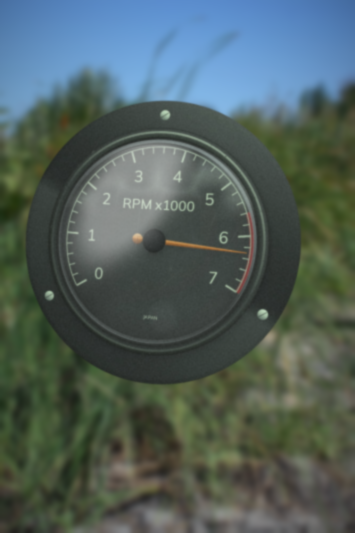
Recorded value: 6300 rpm
